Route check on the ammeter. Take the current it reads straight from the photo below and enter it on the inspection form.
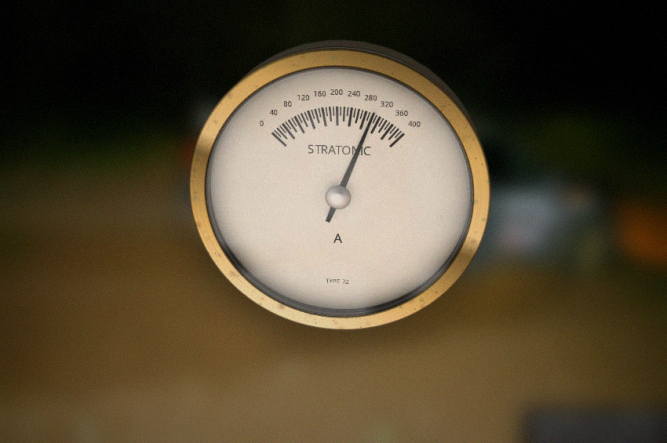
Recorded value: 300 A
